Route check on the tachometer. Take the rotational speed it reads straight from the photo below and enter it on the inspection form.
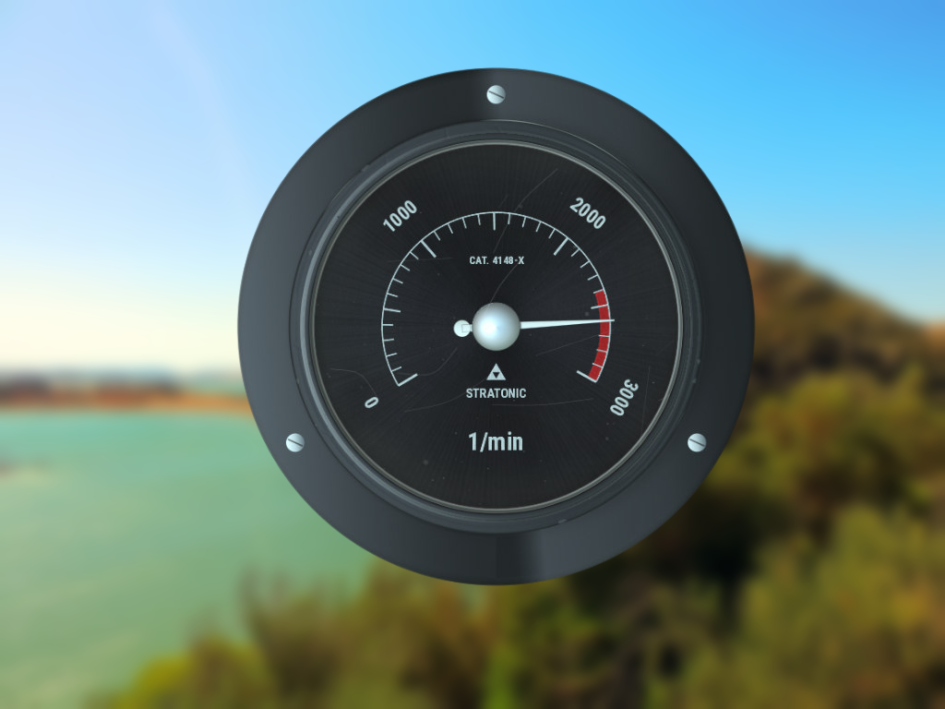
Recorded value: 2600 rpm
